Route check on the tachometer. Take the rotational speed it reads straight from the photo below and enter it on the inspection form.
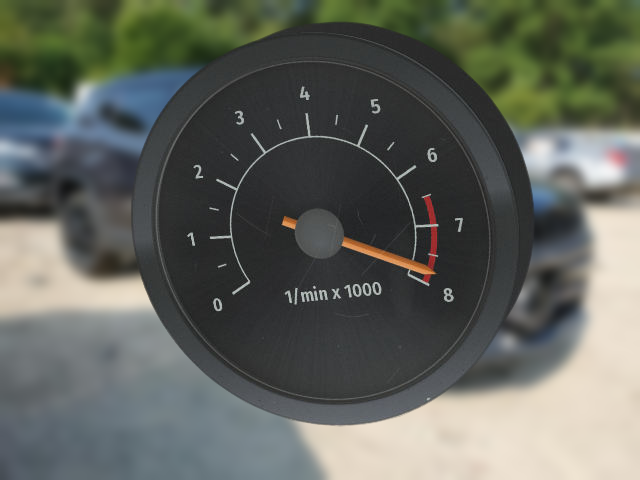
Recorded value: 7750 rpm
